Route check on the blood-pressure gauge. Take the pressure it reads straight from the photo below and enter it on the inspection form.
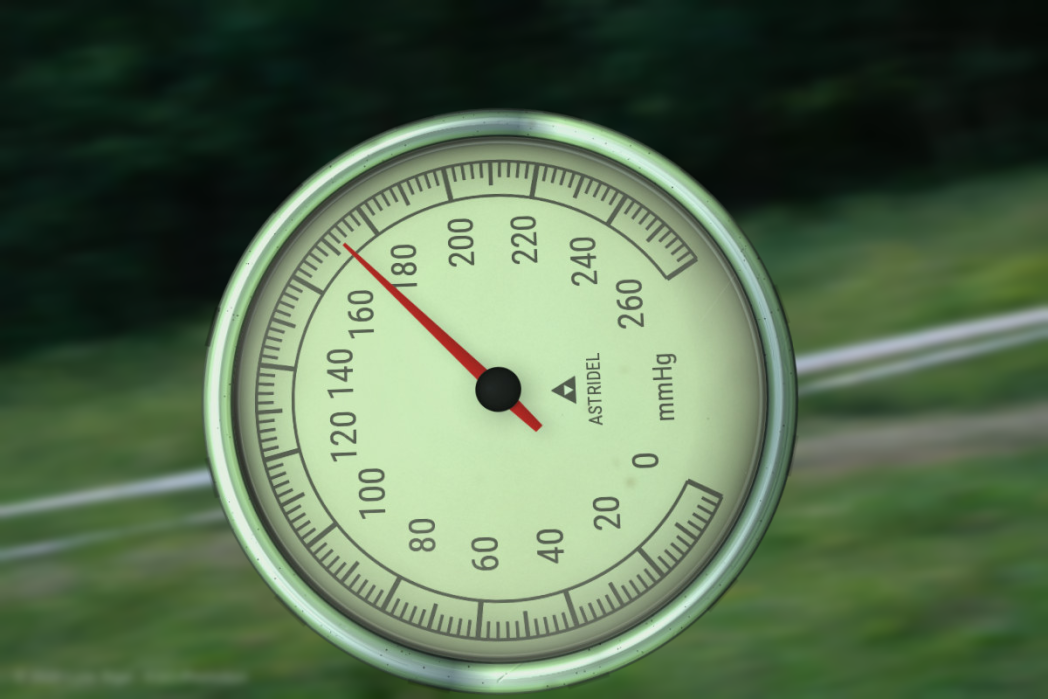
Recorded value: 172 mmHg
